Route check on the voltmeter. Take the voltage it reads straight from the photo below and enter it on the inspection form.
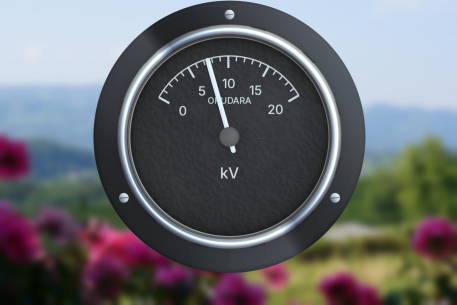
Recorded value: 7.5 kV
